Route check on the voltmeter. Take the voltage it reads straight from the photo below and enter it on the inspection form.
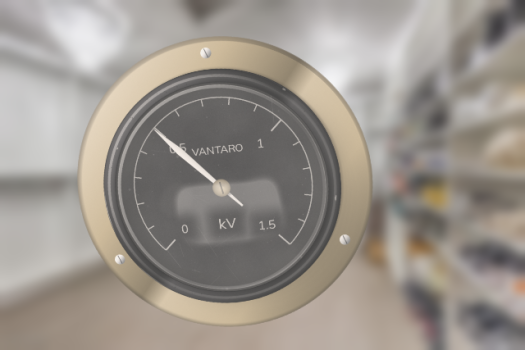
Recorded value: 0.5 kV
